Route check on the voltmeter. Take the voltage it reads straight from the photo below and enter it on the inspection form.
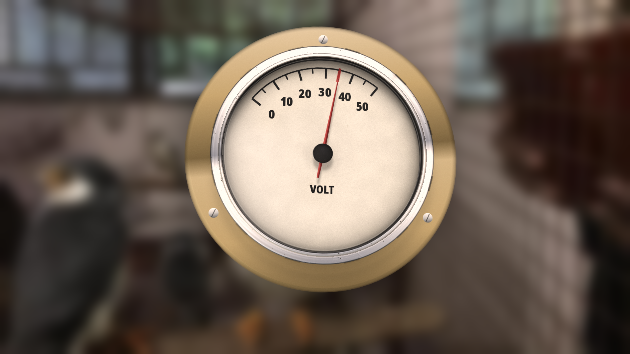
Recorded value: 35 V
